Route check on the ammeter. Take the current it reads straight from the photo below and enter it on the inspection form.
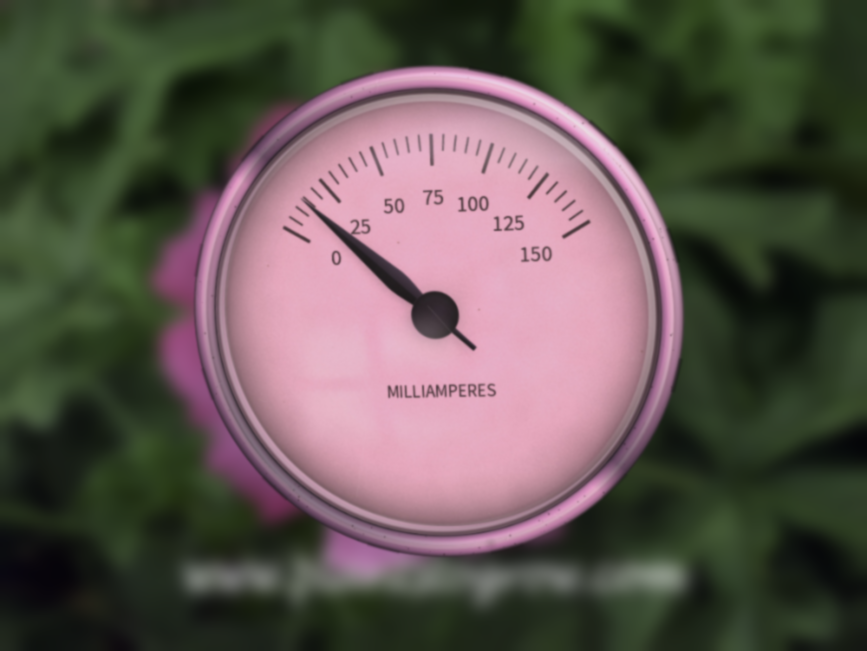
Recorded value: 15 mA
